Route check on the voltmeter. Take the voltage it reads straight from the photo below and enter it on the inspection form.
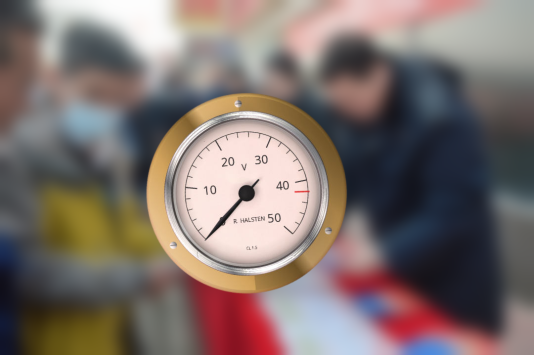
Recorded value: 0 V
